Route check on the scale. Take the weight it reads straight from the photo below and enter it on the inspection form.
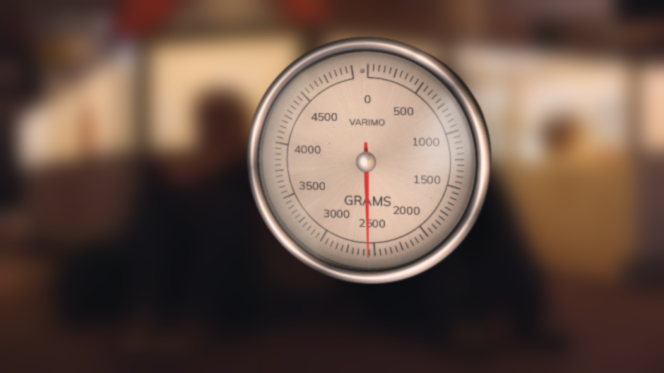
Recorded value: 2550 g
